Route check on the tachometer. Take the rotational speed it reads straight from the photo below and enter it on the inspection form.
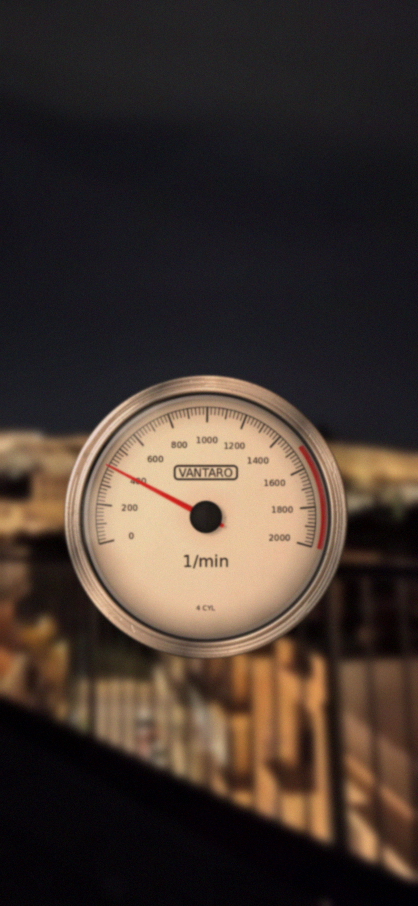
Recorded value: 400 rpm
